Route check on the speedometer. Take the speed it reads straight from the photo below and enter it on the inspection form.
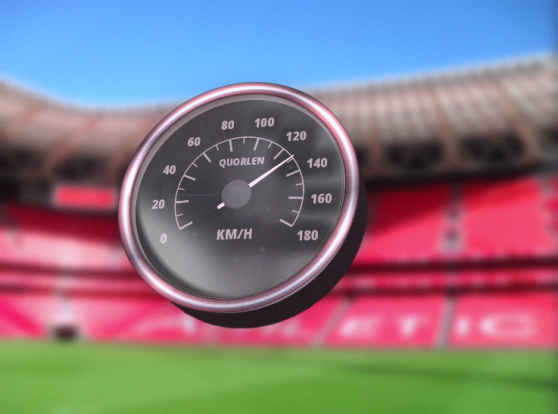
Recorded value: 130 km/h
